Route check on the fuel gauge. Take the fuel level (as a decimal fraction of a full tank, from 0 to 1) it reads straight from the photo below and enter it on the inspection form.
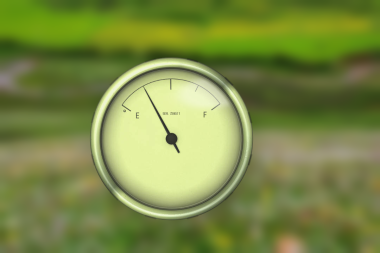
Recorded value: 0.25
